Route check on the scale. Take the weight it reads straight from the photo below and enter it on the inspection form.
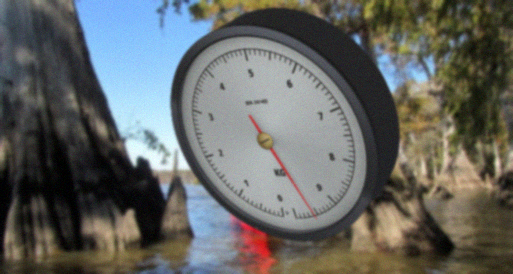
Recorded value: 9.5 kg
